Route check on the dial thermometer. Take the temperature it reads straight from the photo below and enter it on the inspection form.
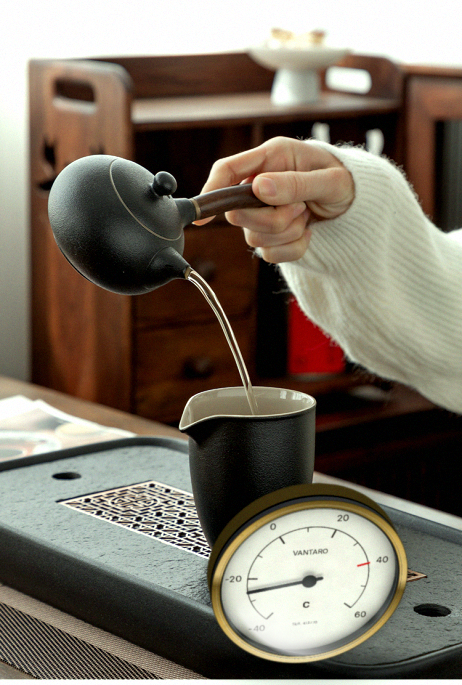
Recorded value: -25 °C
